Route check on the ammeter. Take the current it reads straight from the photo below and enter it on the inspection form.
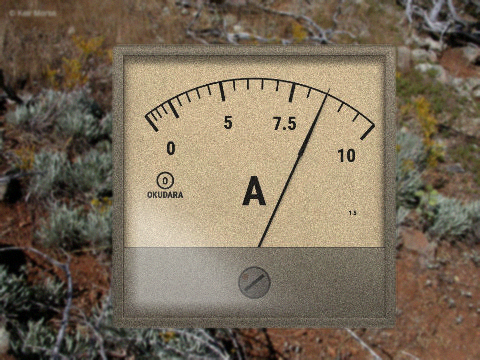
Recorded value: 8.5 A
